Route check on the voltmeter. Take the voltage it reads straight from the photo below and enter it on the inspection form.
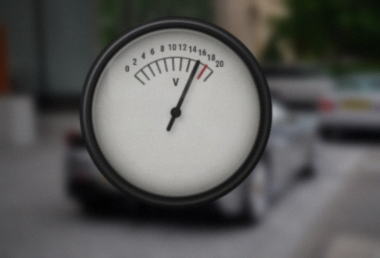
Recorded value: 16 V
